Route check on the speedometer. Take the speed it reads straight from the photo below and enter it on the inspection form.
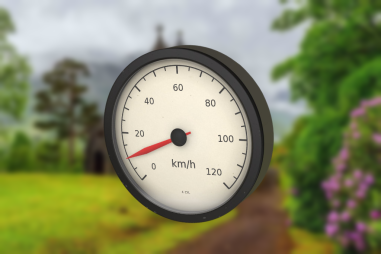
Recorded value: 10 km/h
